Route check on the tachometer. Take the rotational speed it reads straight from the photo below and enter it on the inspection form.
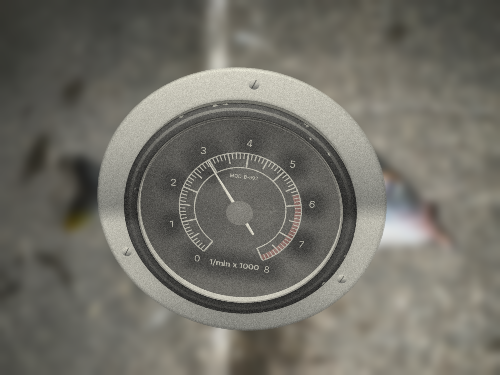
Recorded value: 3000 rpm
